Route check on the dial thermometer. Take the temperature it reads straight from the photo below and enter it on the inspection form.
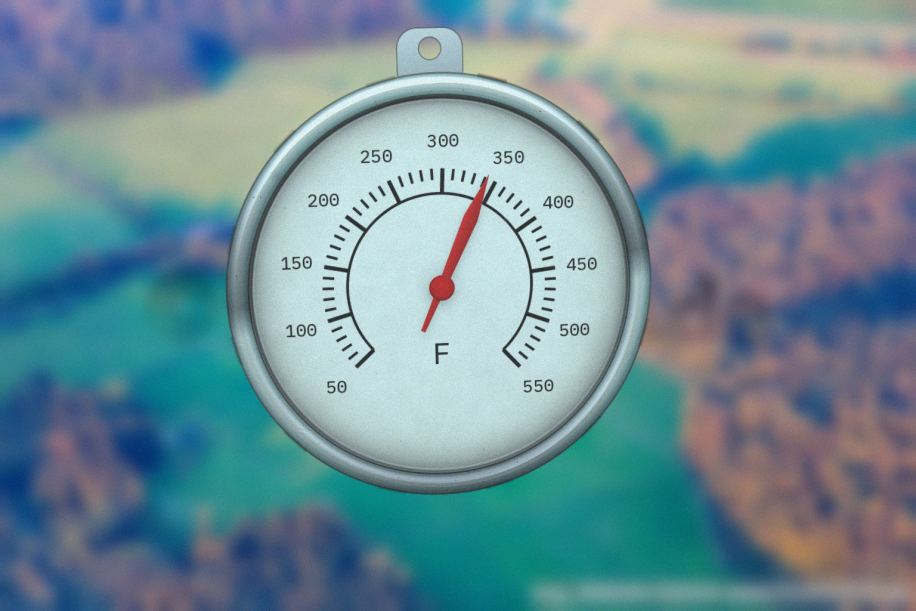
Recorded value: 340 °F
